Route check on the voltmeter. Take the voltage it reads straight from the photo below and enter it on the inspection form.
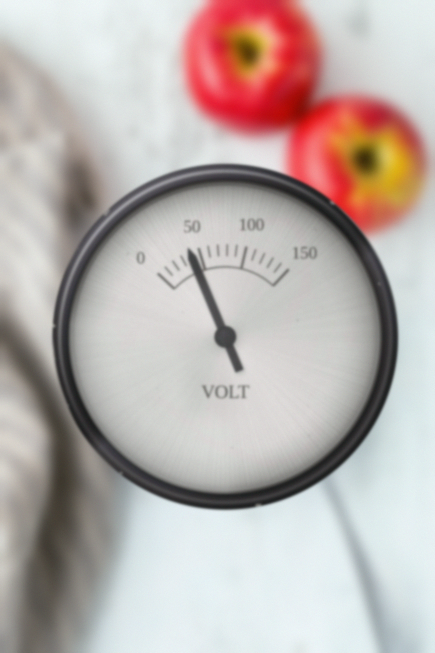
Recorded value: 40 V
